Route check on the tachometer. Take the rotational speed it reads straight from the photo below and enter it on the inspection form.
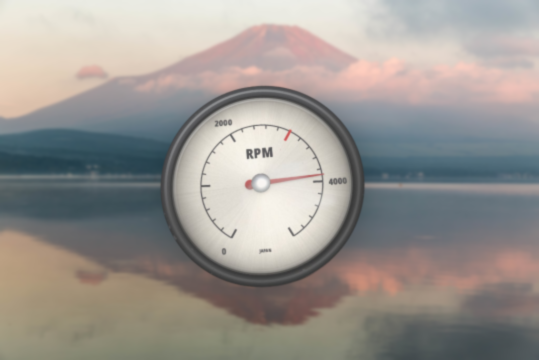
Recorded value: 3900 rpm
